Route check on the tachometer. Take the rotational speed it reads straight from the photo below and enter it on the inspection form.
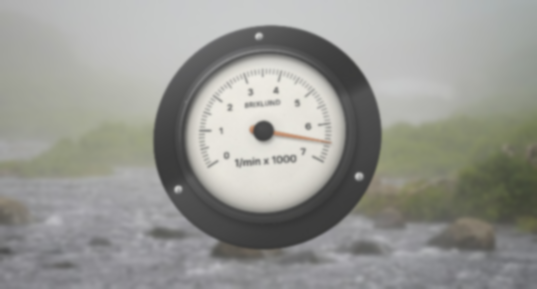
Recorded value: 6500 rpm
